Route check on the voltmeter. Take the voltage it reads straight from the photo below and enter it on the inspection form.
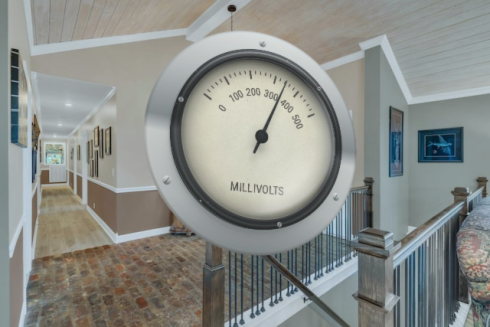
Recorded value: 340 mV
